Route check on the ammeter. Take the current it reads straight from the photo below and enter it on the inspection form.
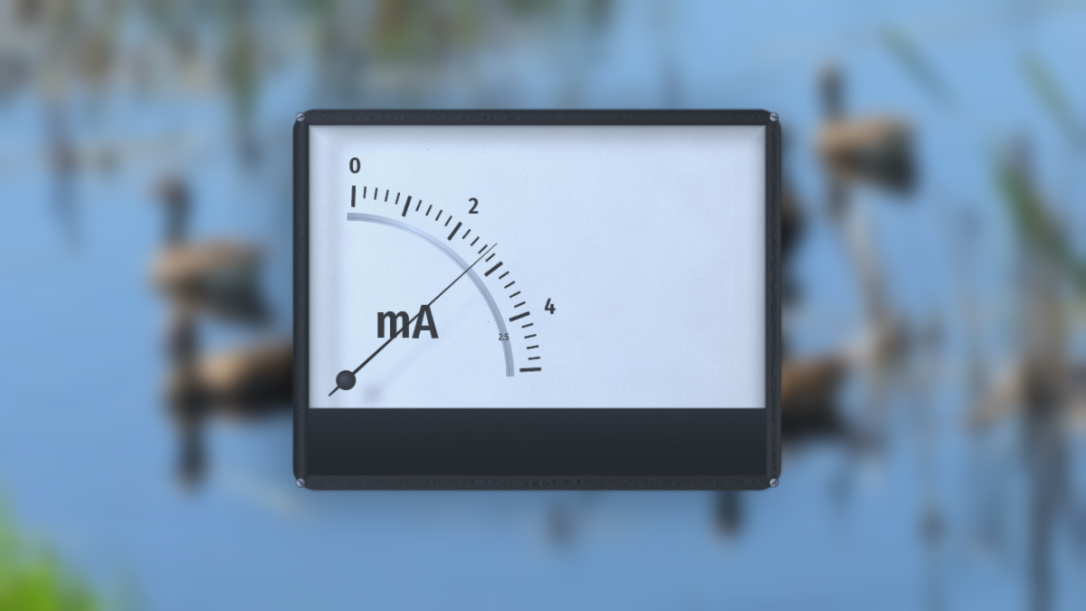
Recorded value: 2.7 mA
